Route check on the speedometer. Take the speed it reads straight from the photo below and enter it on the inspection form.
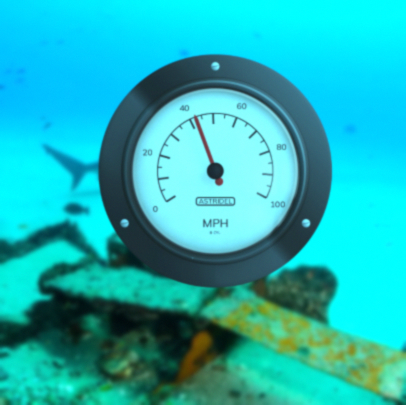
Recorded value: 42.5 mph
